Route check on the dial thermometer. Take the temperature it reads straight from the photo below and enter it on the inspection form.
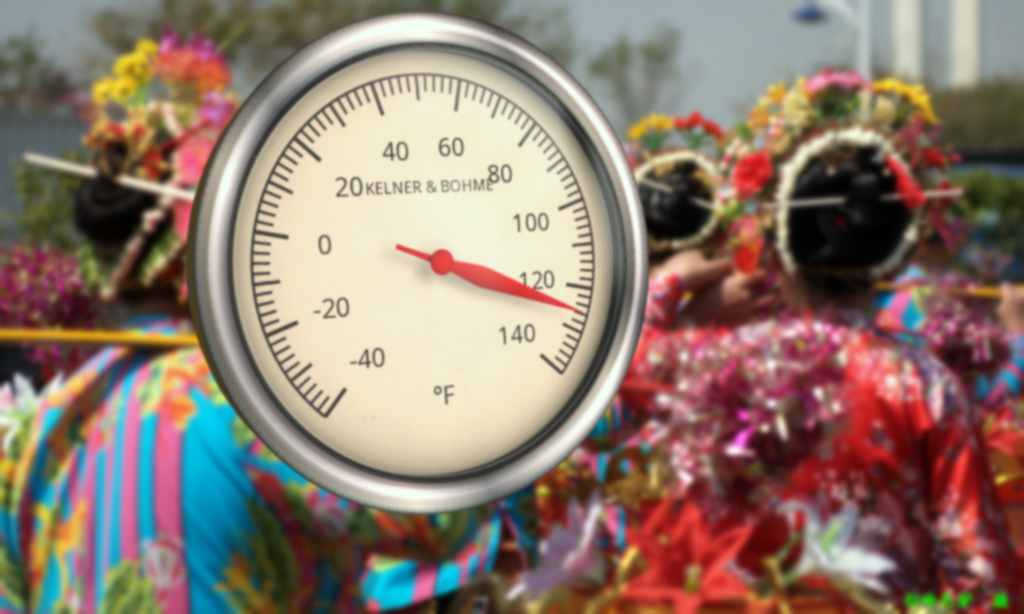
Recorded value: 126 °F
